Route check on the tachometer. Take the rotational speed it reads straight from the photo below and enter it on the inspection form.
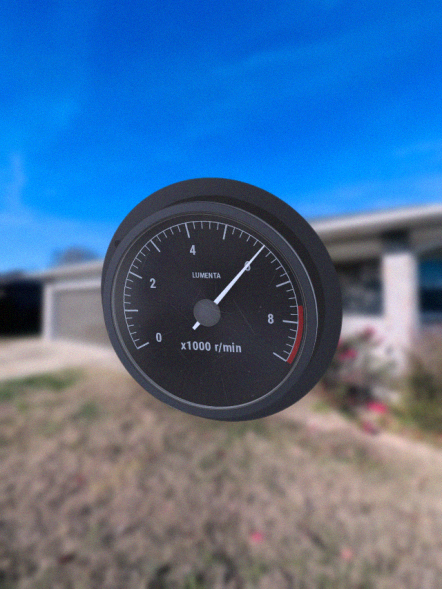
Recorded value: 6000 rpm
